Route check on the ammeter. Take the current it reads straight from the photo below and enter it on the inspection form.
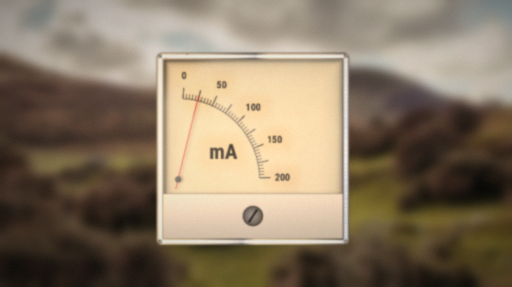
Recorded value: 25 mA
